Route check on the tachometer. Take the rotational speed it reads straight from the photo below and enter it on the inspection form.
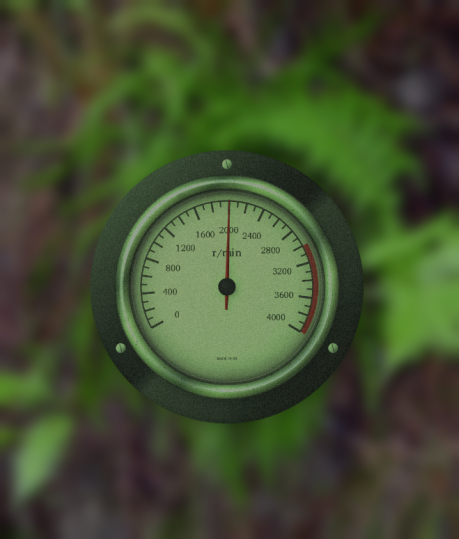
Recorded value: 2000 rpm
